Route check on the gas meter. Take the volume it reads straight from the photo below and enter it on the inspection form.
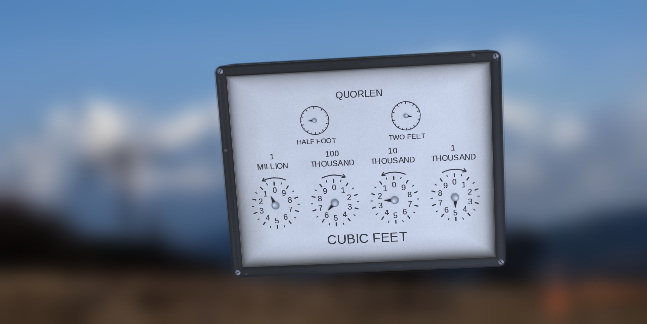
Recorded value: 62500 ft³
